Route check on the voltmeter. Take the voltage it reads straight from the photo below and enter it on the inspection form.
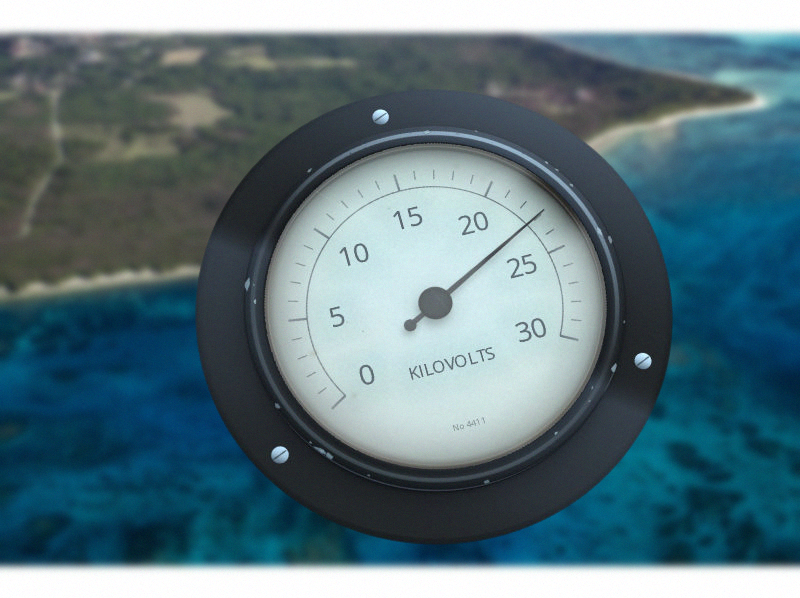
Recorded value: 23 kV
